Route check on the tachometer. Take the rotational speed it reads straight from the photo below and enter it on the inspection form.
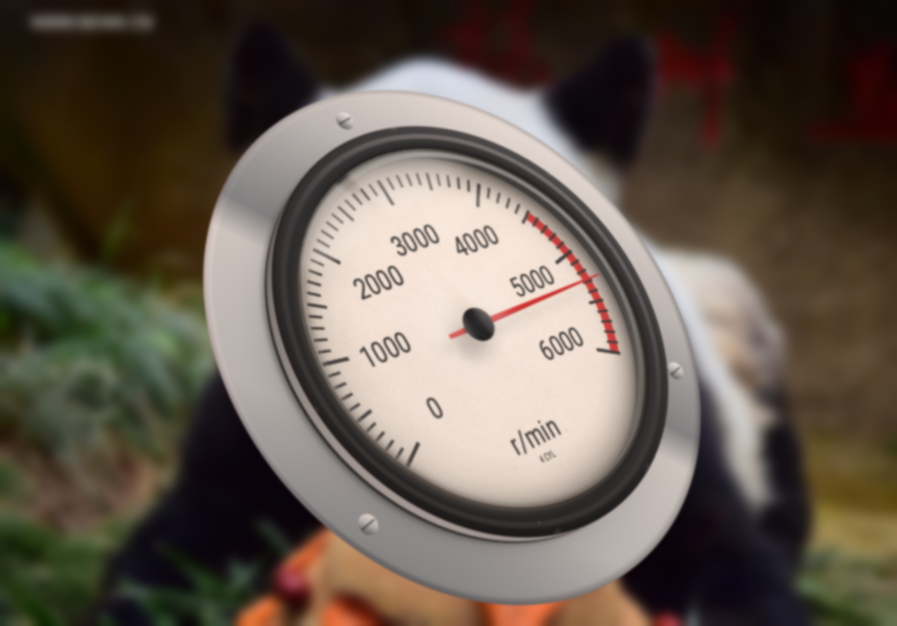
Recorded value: 5300 rpm
